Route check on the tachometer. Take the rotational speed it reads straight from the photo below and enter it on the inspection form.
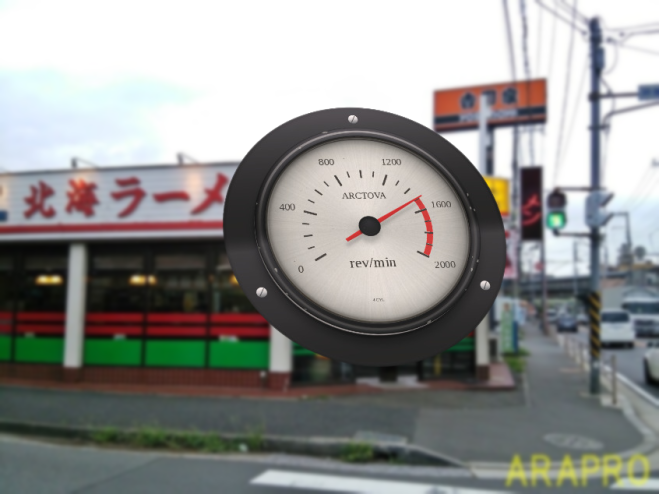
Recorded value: 1500 rpm
